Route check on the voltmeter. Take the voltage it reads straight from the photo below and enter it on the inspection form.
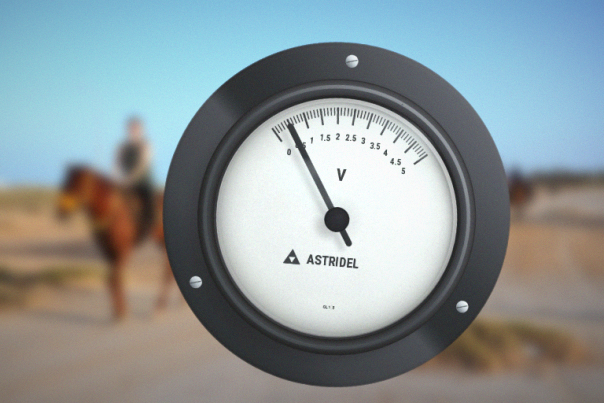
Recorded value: 0.5 V
